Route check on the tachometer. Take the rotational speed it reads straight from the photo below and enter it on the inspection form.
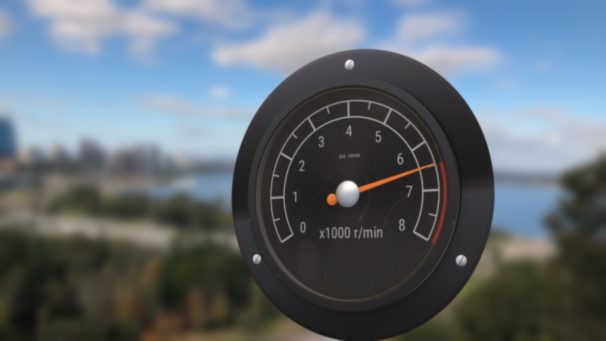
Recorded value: 6500 rpm
